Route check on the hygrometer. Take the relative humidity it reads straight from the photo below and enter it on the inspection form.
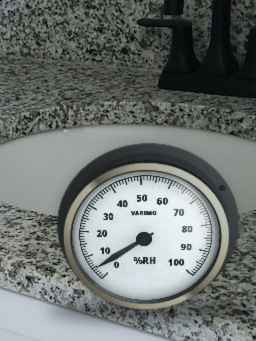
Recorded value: 5 %
